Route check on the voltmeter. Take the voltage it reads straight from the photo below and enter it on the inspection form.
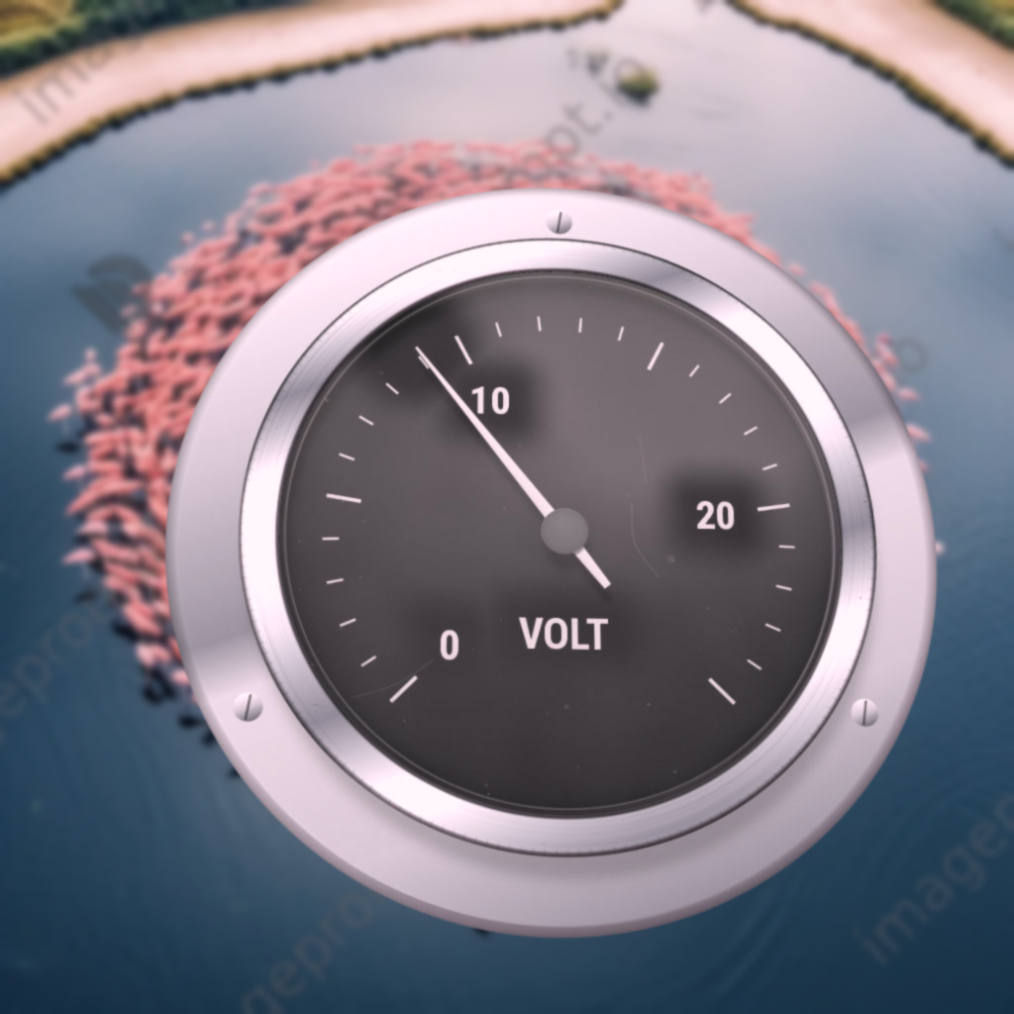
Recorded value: 9 V
